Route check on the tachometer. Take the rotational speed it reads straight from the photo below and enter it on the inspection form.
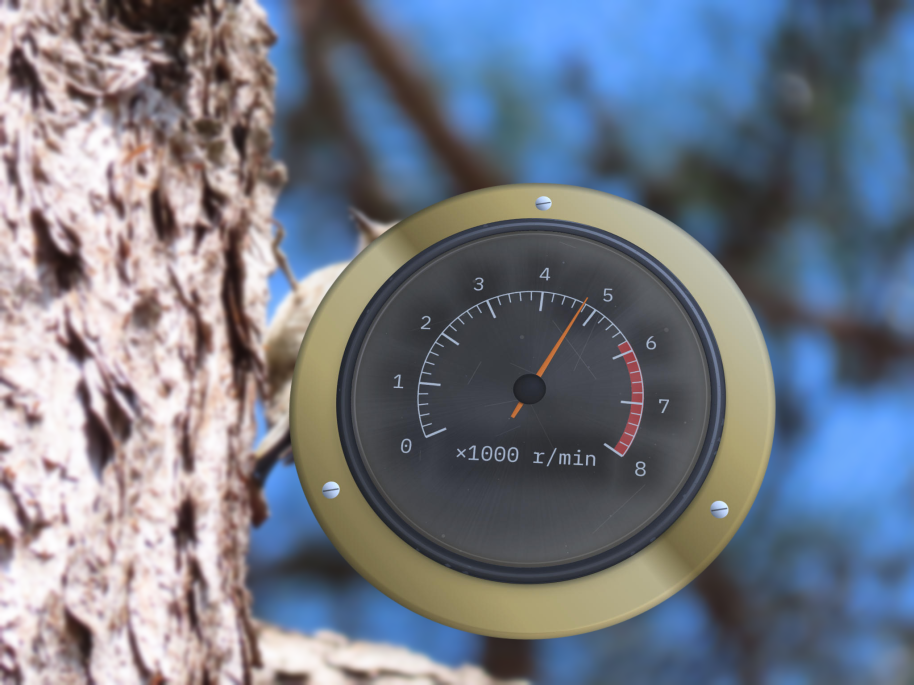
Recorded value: 4800 rpm
